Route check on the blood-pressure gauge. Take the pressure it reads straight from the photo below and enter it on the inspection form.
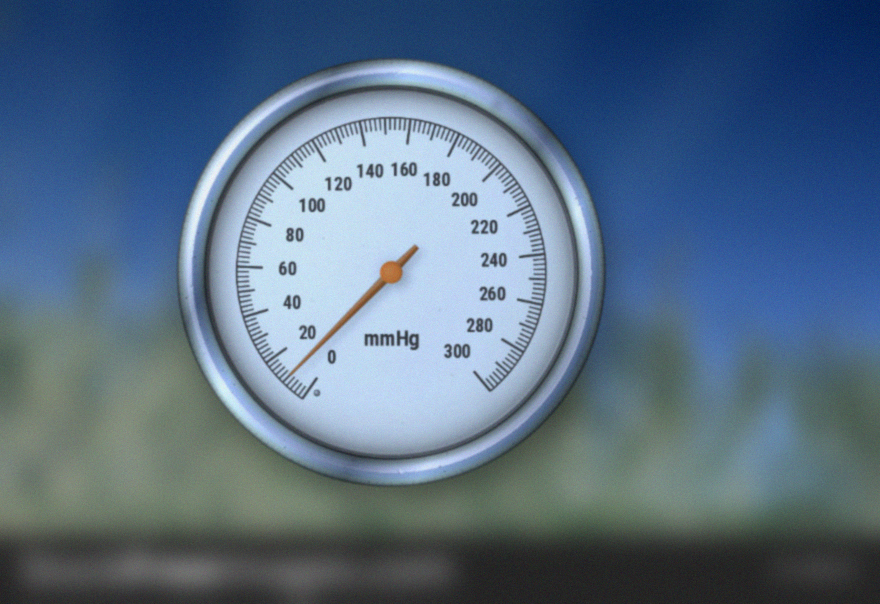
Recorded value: 10 mmHg
